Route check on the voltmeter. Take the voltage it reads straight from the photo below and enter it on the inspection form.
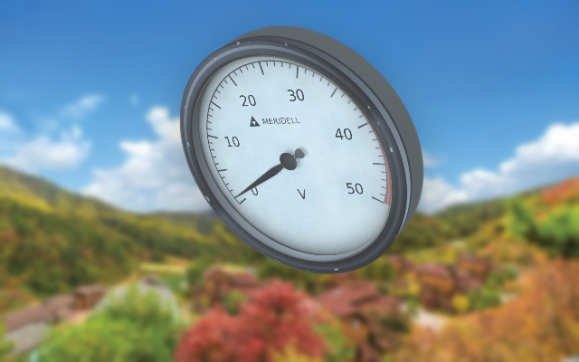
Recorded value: 1 V
